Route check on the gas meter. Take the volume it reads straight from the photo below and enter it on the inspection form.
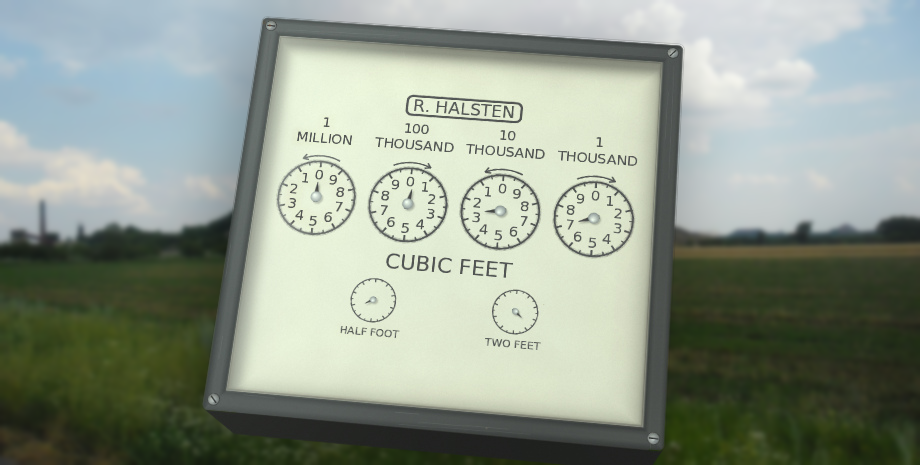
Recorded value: 2700 ft³
